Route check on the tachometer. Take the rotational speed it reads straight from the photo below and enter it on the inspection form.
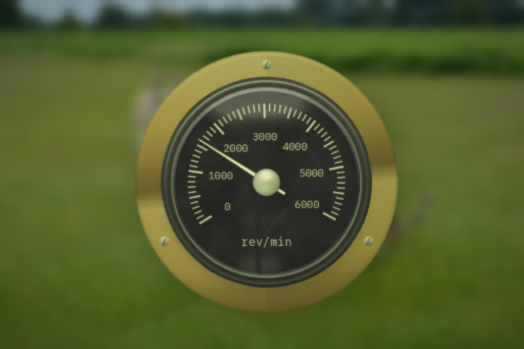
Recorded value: 1600 rpm
